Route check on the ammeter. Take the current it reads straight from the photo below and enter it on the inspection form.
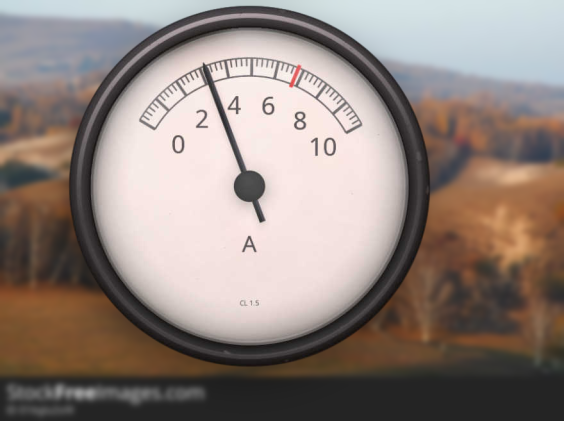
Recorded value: 3.2 A
